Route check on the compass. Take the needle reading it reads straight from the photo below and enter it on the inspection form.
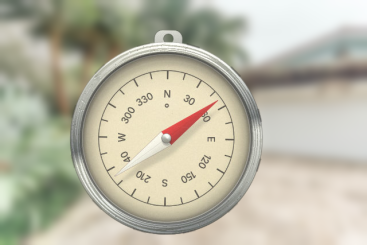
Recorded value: 52.5 °
